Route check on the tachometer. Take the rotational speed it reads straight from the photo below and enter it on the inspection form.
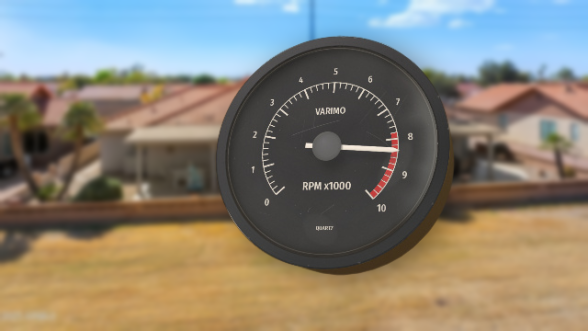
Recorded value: 8400 rpm
